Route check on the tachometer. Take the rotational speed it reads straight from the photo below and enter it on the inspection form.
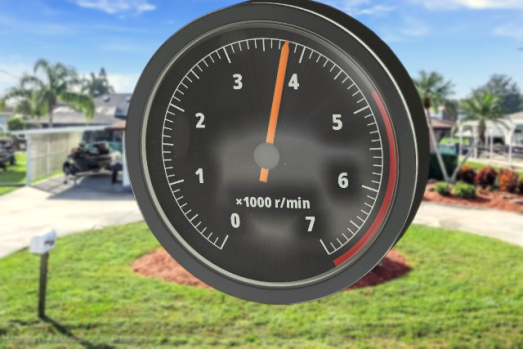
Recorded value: 3800 rpm
